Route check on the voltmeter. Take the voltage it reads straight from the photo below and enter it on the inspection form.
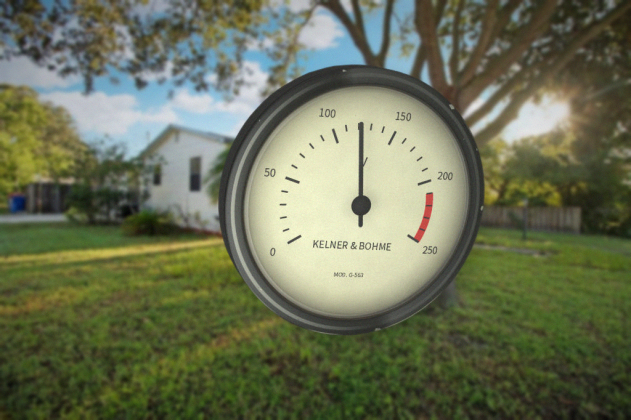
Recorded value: 120 V
